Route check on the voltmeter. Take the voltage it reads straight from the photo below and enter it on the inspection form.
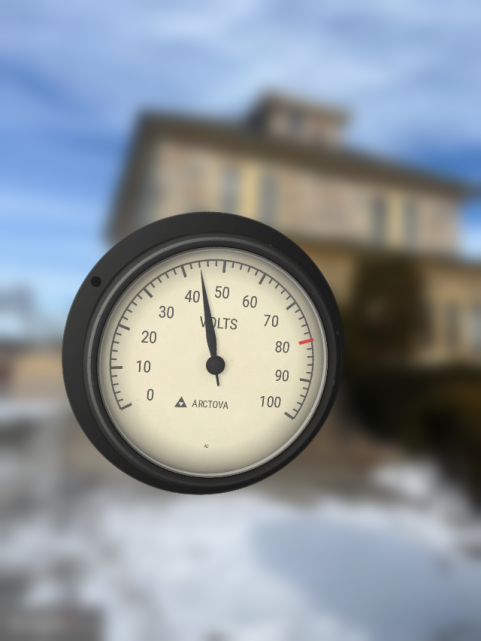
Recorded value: 44 V
